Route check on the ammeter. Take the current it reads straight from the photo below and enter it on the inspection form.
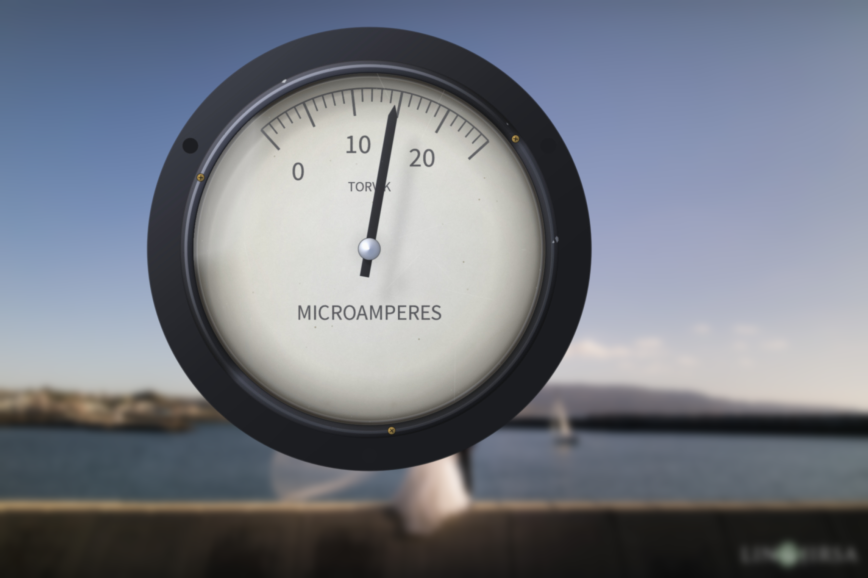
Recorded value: 14.5 µA
